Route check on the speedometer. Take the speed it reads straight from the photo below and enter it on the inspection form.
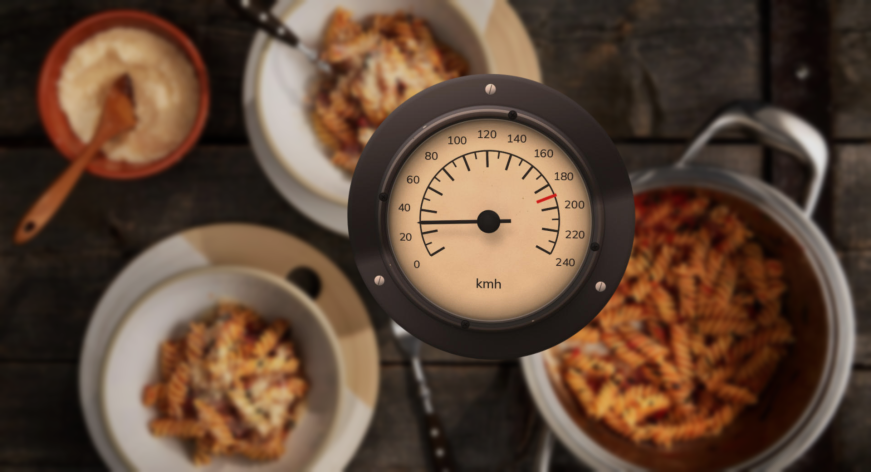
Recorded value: 30 km/h
